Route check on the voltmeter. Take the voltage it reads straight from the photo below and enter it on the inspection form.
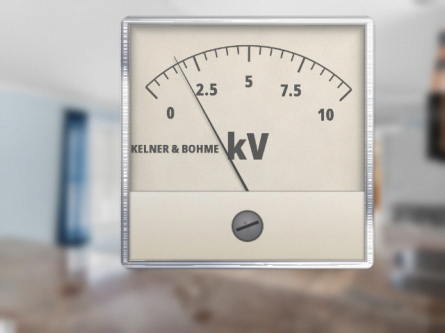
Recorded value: 1.75 kV
